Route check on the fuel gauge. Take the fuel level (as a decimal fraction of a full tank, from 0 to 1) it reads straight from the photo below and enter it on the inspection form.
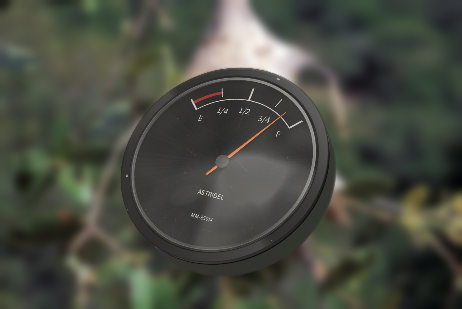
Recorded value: 0.875
